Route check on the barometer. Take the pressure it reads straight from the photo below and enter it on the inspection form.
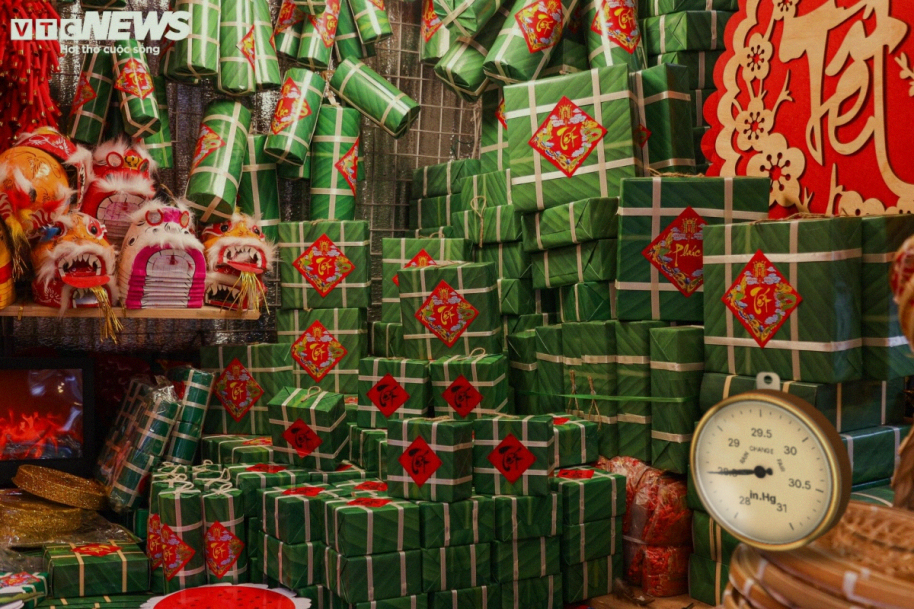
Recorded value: 28.5 inHg
